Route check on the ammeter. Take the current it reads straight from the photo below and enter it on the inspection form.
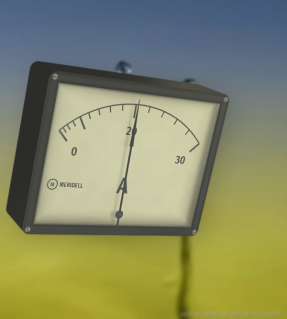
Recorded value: 20 A
